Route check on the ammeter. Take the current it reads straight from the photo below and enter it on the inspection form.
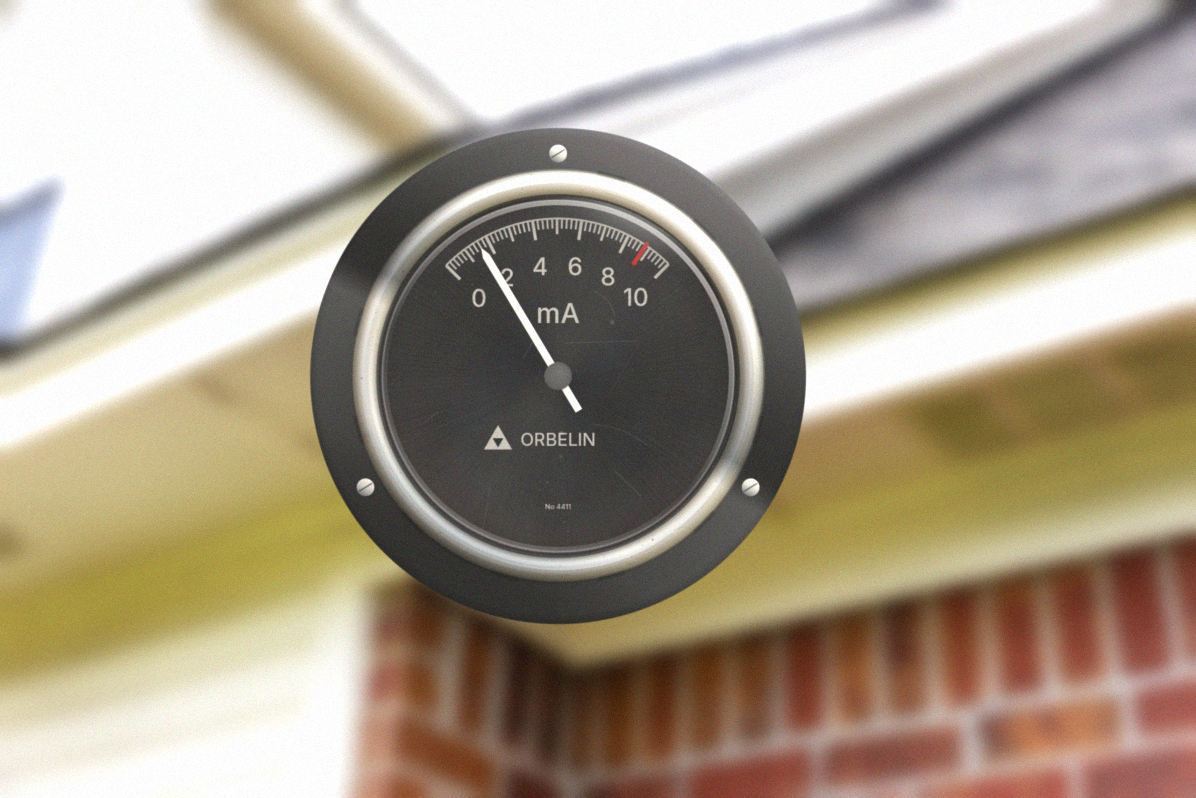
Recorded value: 1.6 mA
